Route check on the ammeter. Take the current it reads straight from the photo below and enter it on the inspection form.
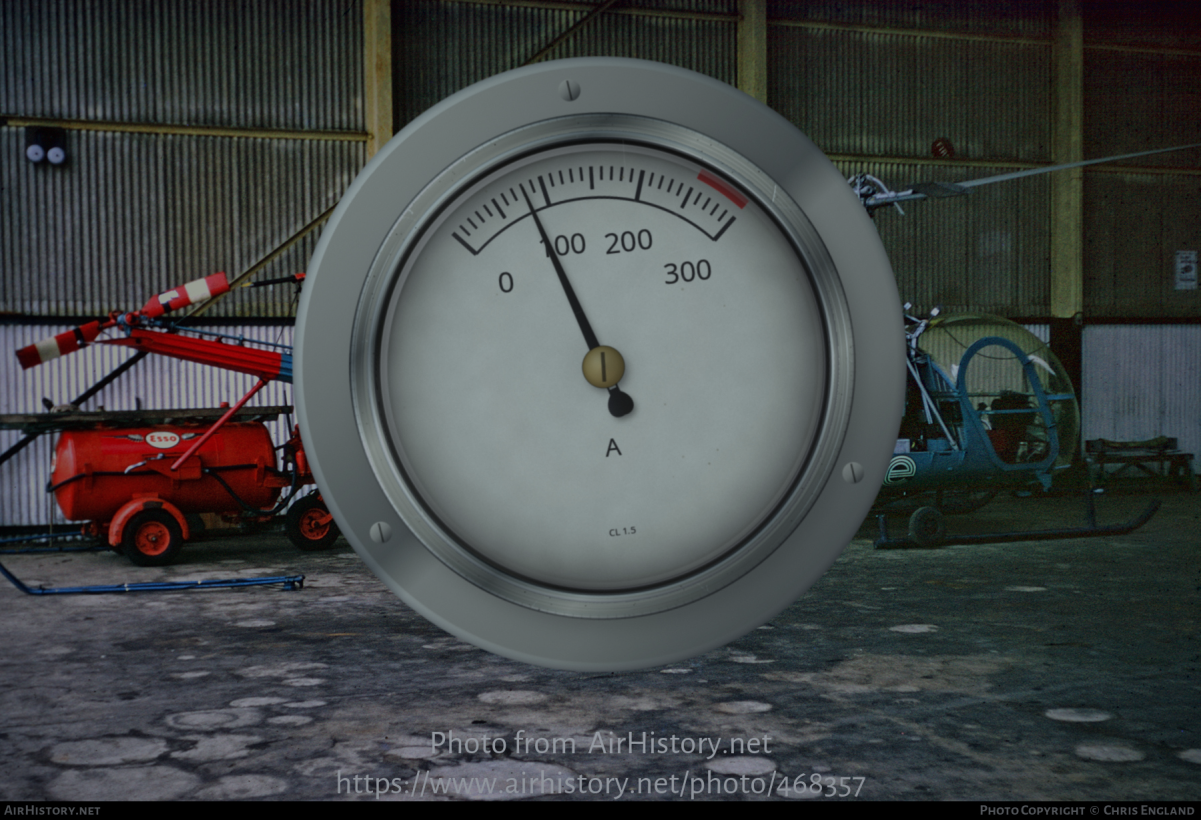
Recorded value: 80 A
